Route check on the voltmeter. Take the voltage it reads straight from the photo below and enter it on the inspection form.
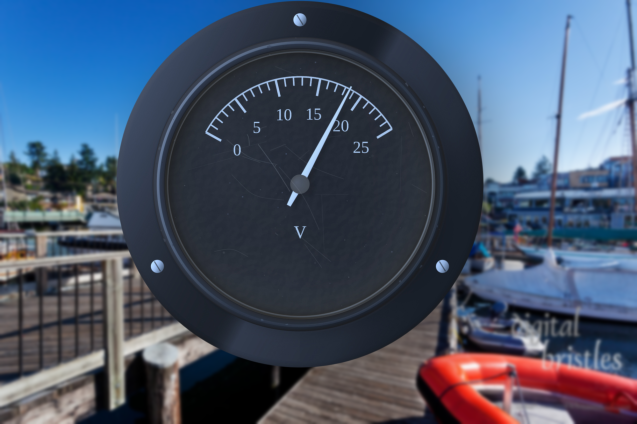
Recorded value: 18.5 V
